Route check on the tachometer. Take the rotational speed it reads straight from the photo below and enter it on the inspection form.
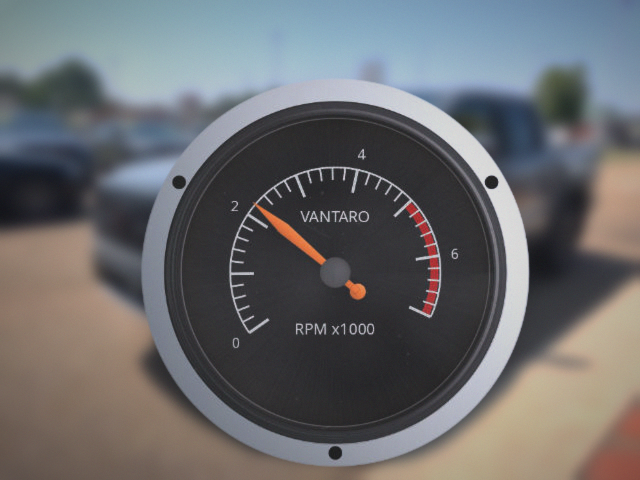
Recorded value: 2200 rpm
